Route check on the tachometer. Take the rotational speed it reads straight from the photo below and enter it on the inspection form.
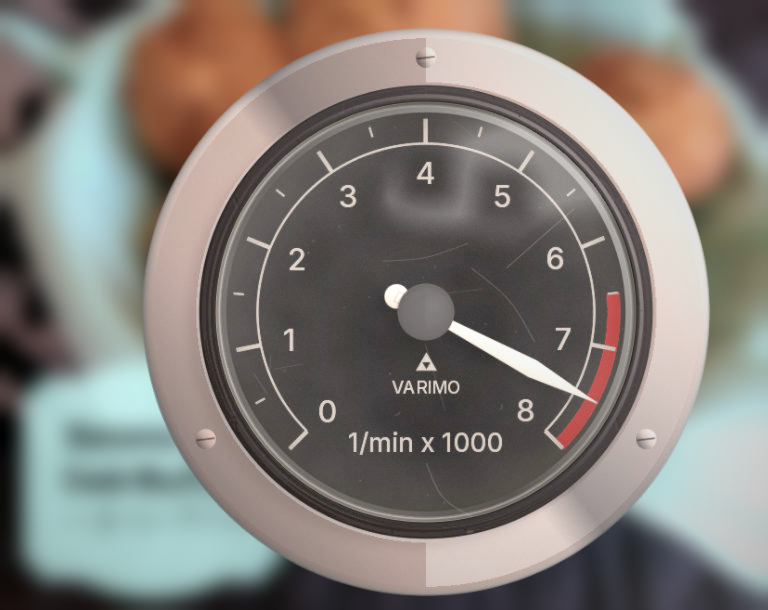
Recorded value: 7500 rpm
